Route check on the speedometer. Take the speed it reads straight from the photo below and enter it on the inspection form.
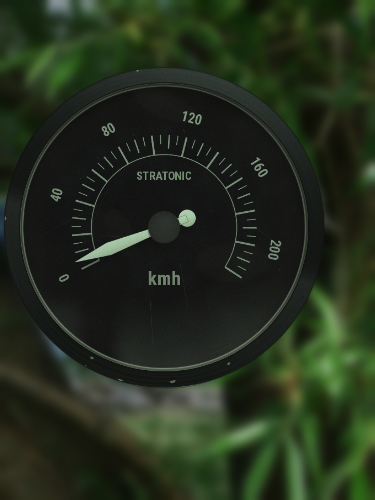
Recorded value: 5 km/h
